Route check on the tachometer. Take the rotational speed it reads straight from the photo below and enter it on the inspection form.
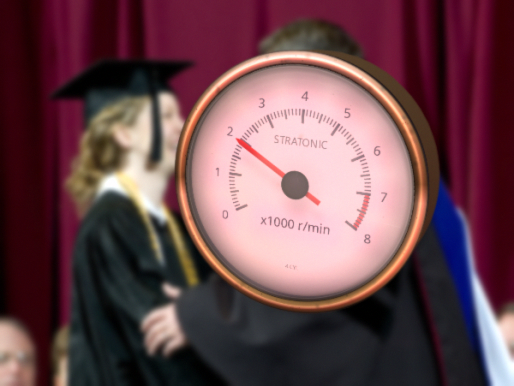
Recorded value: 2000 rpm
